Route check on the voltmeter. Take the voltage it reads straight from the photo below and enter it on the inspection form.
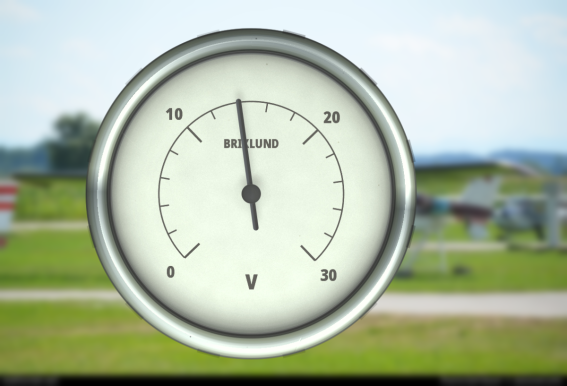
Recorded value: 14 V
